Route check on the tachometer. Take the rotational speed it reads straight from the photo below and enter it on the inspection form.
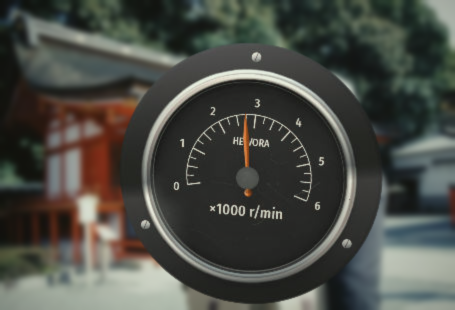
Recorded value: 2750 rpm
